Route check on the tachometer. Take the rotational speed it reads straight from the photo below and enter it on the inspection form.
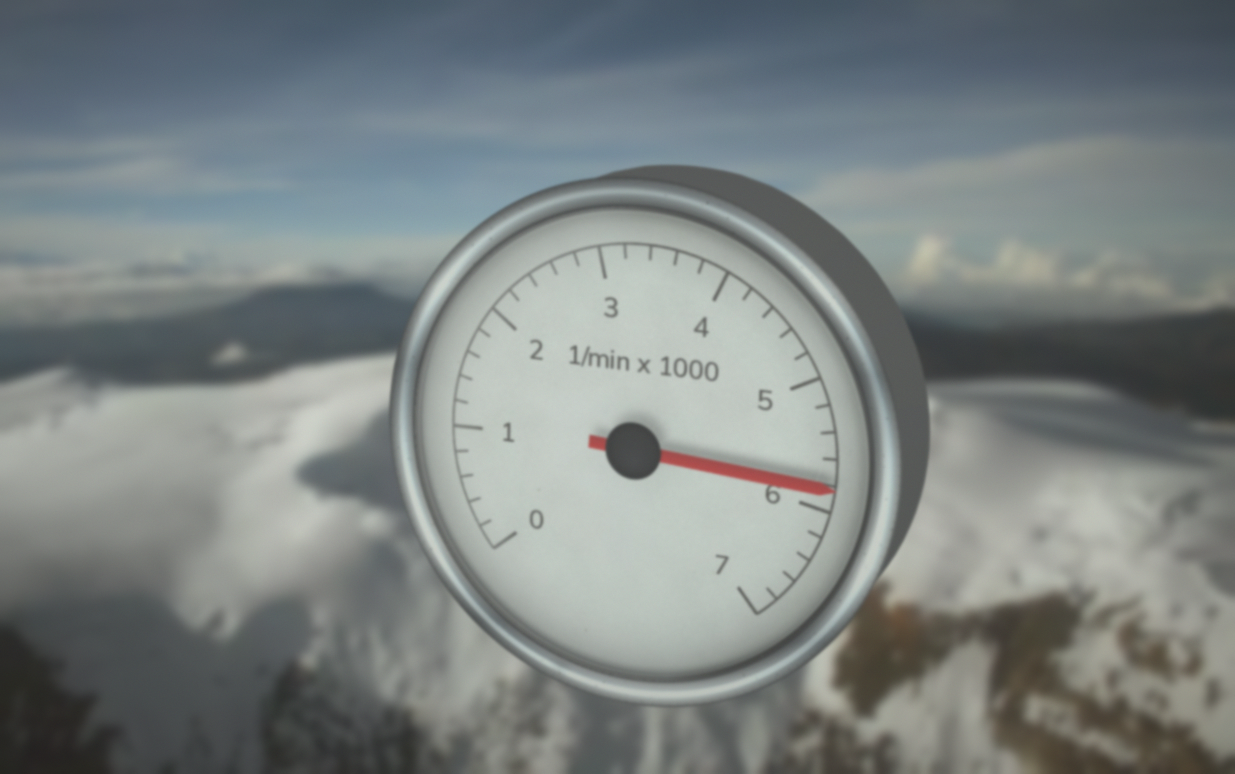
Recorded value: 5800 rpm
